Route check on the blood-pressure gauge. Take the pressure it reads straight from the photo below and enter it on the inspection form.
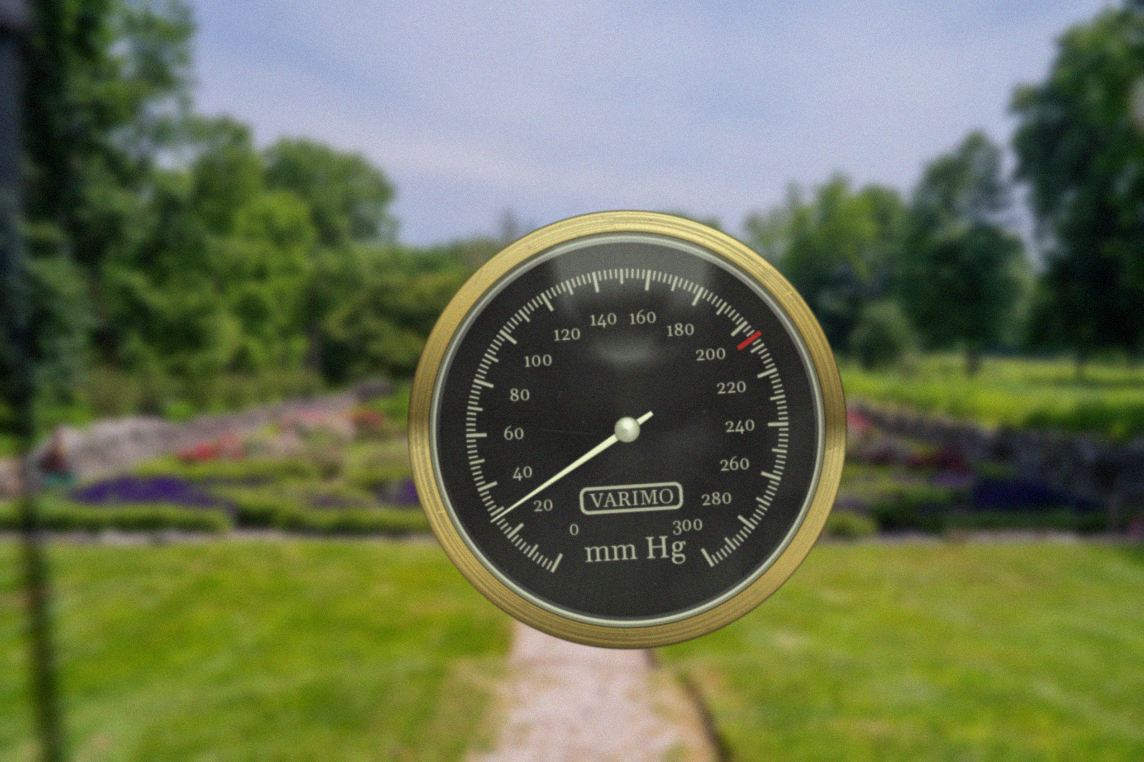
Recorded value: 28 mmHg
